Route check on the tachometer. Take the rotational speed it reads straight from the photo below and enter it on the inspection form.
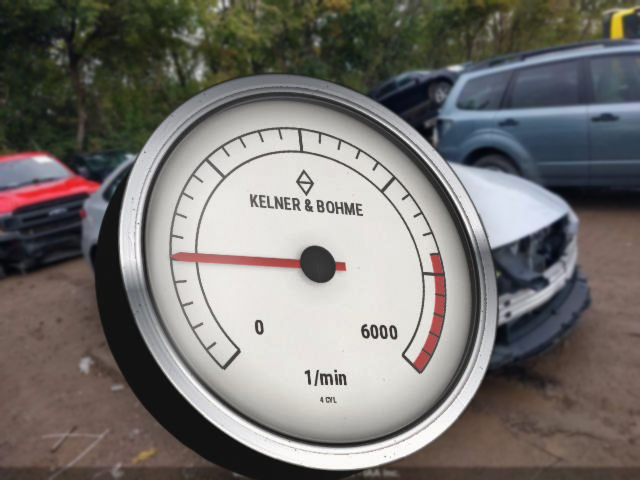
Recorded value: 1000 rpm
